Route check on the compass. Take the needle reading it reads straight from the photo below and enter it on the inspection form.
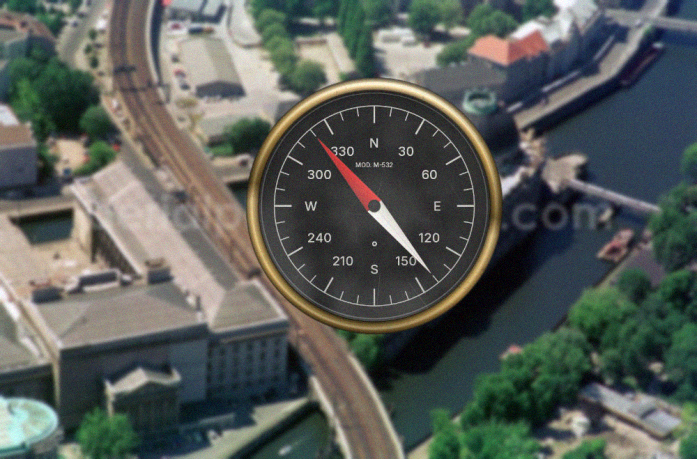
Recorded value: 320 °
